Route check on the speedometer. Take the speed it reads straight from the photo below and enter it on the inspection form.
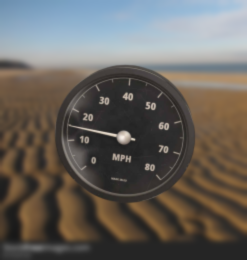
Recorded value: 15 mph
